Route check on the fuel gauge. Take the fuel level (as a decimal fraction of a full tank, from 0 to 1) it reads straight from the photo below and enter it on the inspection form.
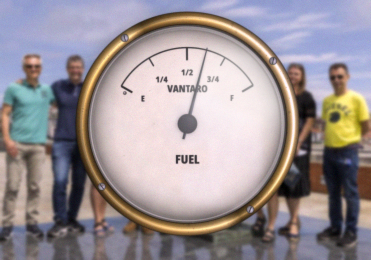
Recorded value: 0.625
